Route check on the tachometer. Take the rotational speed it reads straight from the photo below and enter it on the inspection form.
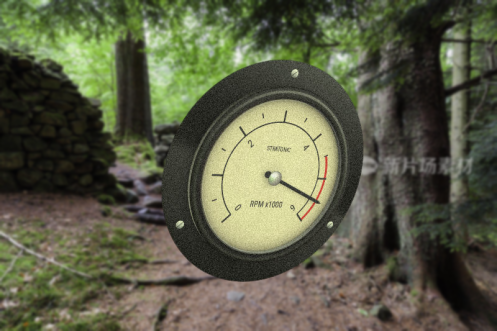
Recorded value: 5500 rpm
